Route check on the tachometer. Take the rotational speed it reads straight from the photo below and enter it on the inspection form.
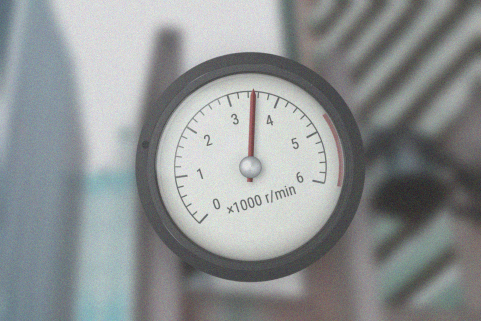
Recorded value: 3500 rpm
